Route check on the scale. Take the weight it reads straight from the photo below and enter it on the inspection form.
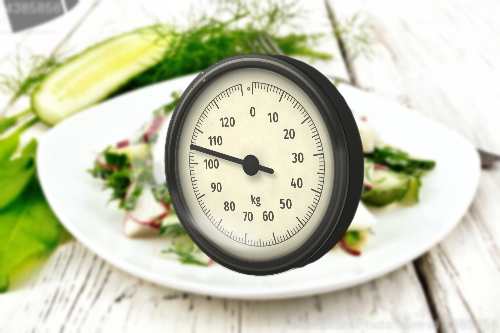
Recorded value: 105 kg
